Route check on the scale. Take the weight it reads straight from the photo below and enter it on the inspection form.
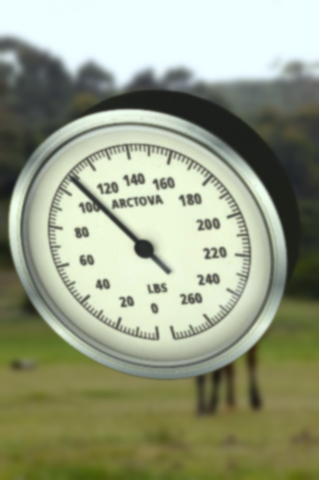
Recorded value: 110 lb
